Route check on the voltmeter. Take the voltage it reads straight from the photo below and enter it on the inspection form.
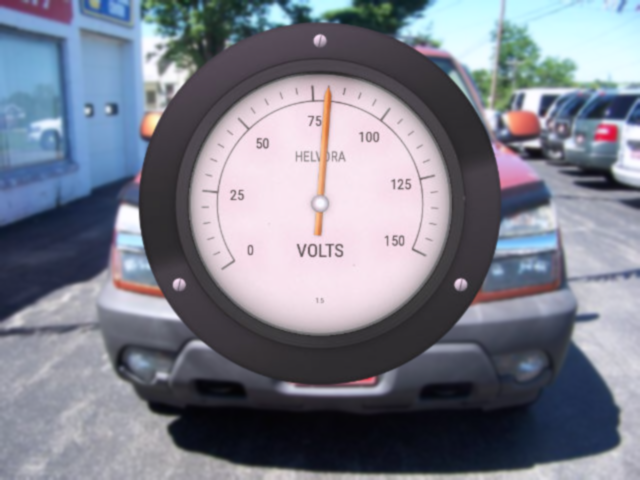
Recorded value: 80 V
